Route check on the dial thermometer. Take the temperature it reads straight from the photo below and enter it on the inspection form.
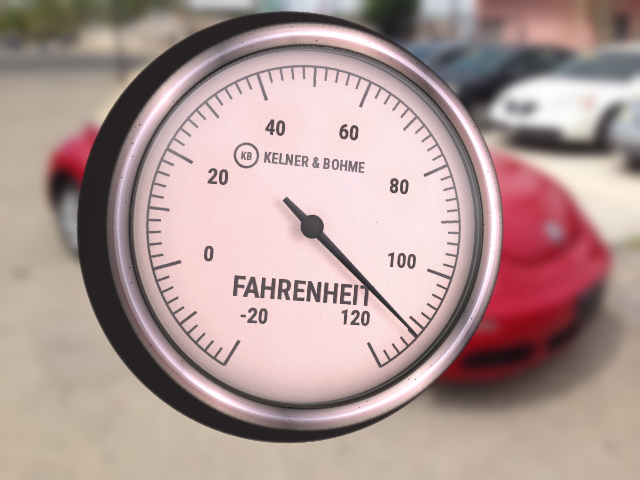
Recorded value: 112 °F
